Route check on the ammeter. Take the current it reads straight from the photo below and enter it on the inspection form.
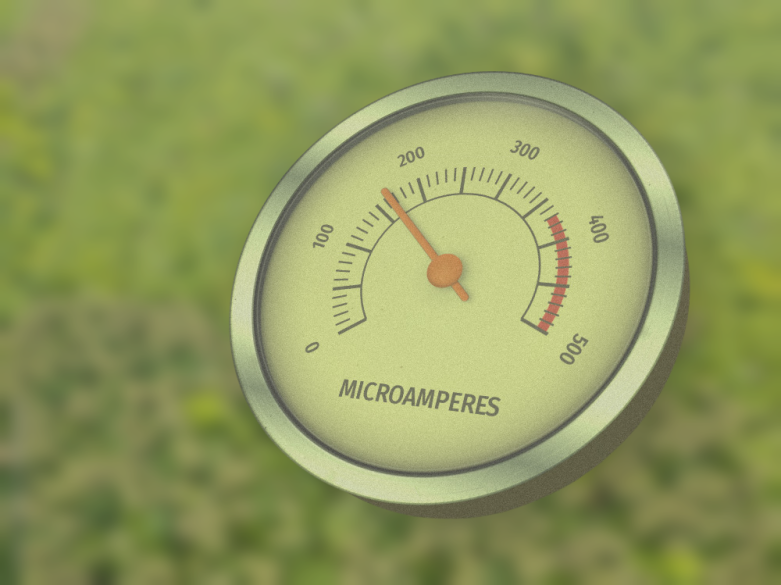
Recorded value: 165 µA
